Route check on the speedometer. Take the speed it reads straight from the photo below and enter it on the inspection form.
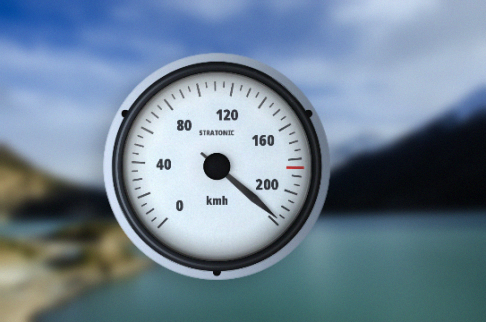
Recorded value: 217.5 km/h
